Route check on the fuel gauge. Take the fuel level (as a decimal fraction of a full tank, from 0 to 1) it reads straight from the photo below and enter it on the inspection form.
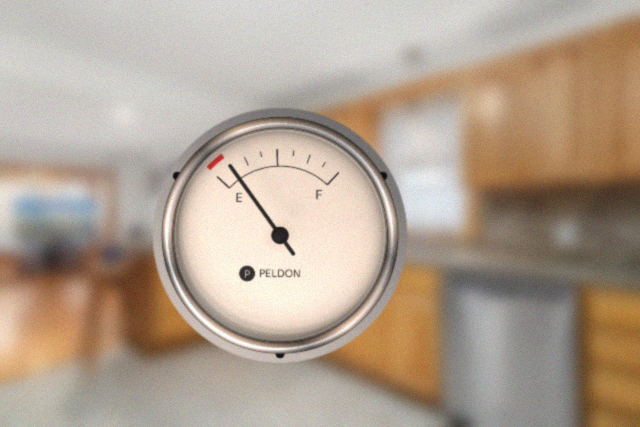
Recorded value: 0.125
